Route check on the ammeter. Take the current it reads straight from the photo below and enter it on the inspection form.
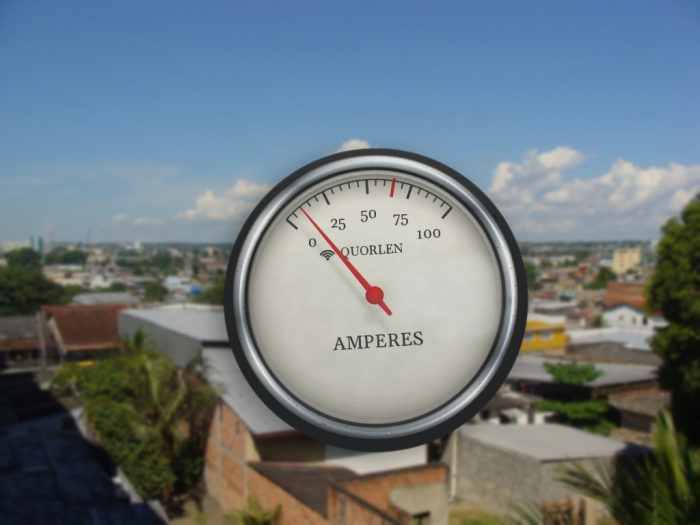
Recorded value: 10 A
